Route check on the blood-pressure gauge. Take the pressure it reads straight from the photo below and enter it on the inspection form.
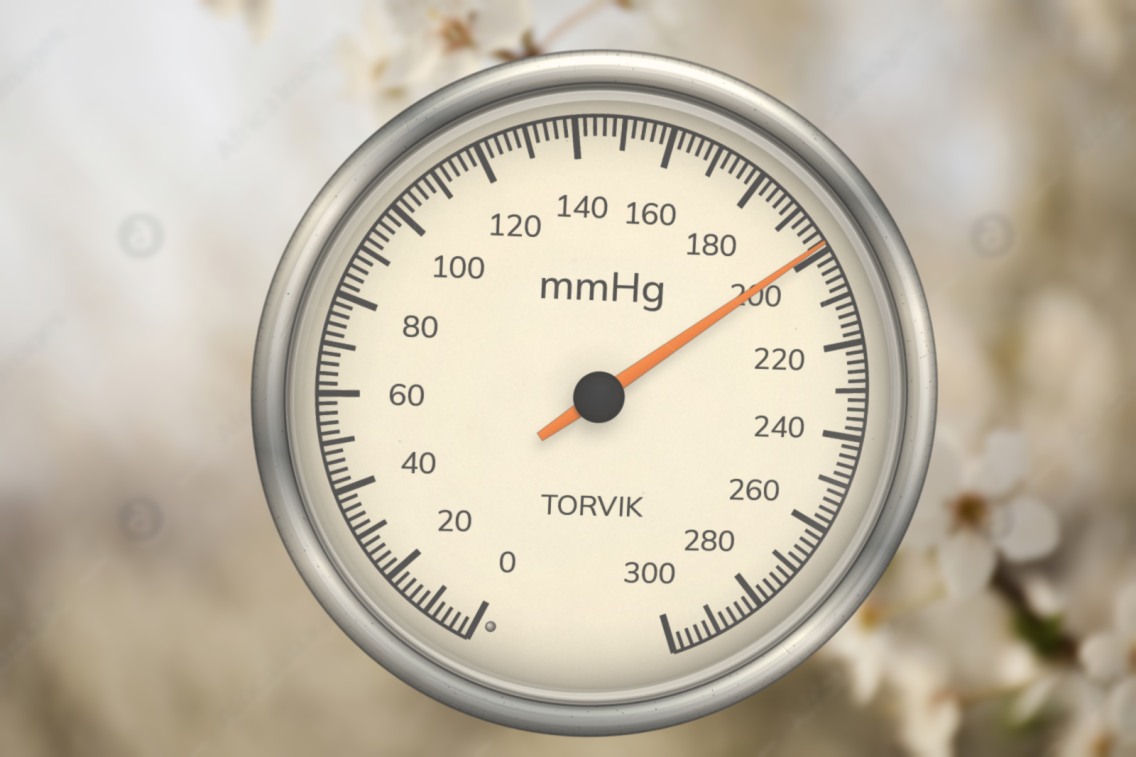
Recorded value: 198 mmHg
